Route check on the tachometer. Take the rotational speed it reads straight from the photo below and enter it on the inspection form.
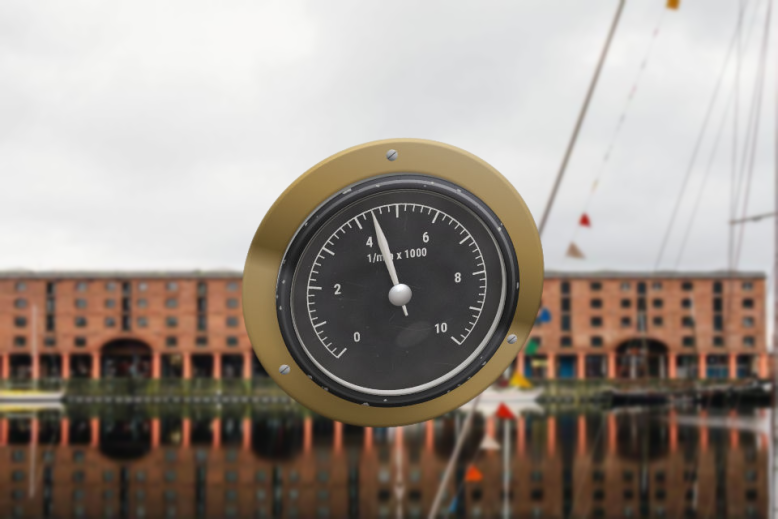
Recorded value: 4400 rpm
